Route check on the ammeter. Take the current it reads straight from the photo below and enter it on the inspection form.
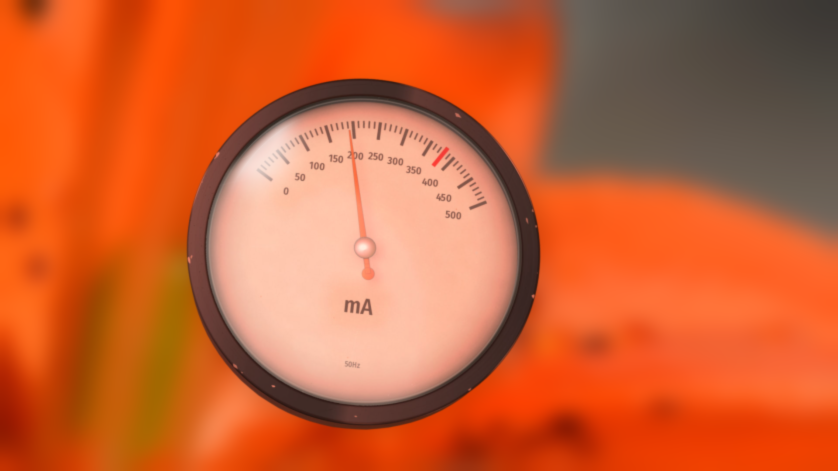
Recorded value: 190 mA
